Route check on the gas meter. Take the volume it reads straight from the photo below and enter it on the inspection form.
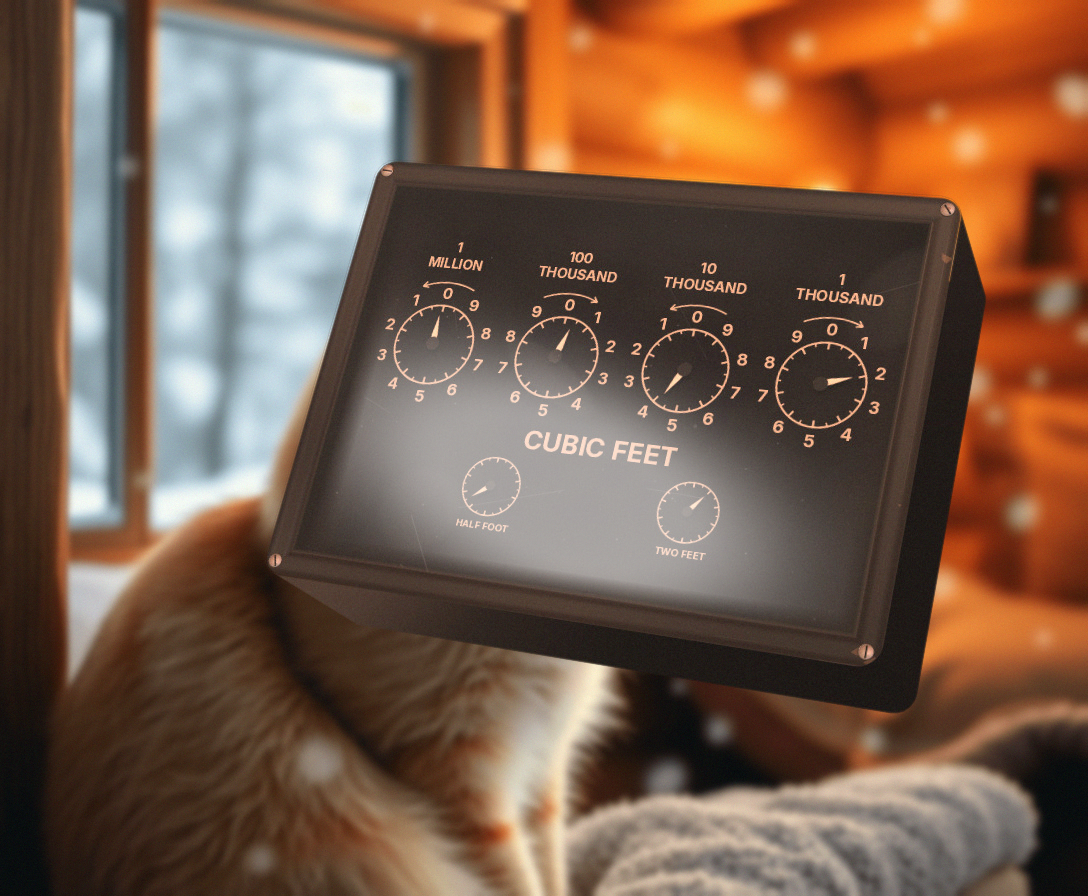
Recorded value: 4200 ft³
